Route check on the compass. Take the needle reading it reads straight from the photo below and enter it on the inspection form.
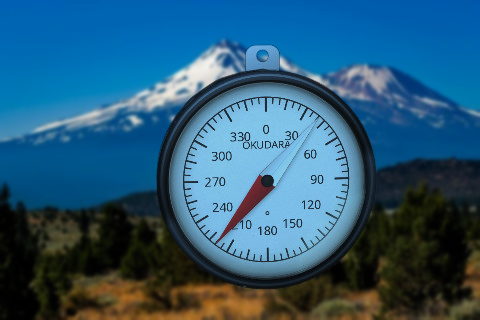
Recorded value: 220 °
